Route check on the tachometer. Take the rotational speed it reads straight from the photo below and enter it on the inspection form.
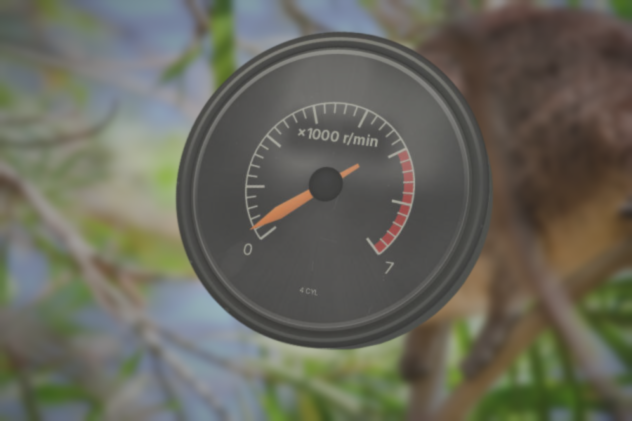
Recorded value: 200 rpm
